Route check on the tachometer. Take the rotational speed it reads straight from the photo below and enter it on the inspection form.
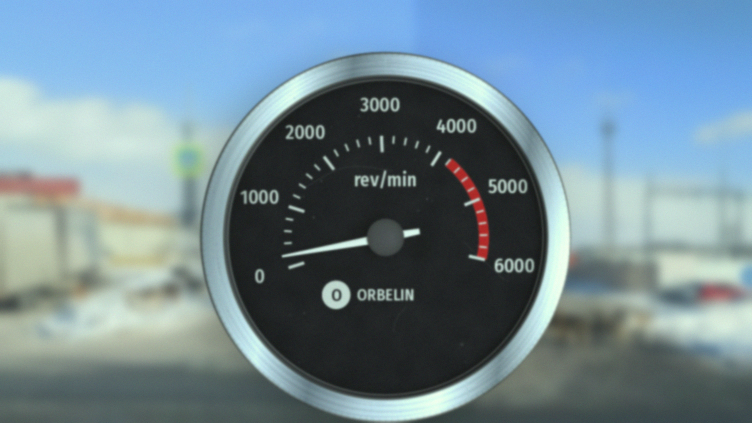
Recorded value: 200 rpm
